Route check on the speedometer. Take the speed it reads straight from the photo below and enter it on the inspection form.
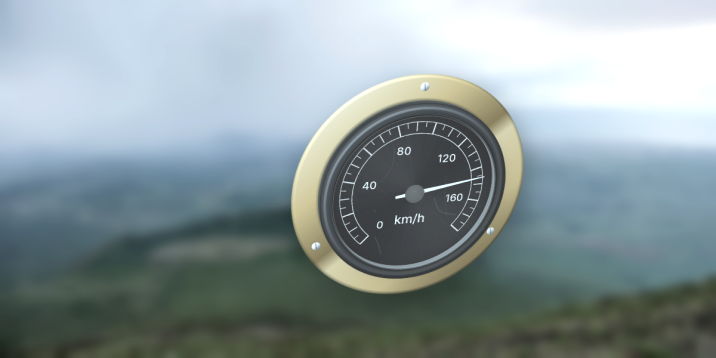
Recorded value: 145 km/h
